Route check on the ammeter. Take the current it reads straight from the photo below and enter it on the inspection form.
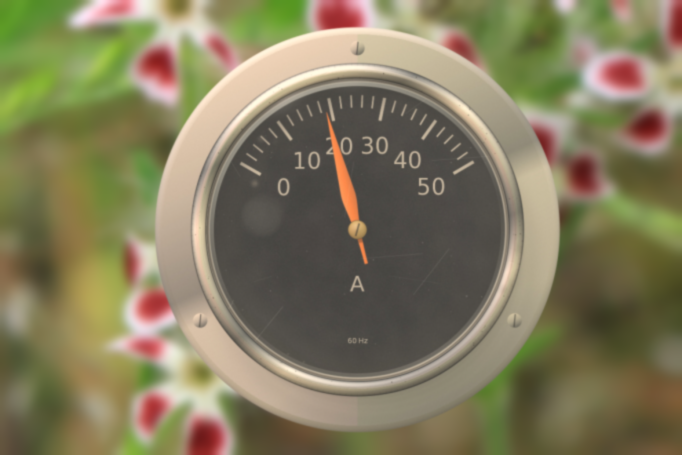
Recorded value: 19 A
